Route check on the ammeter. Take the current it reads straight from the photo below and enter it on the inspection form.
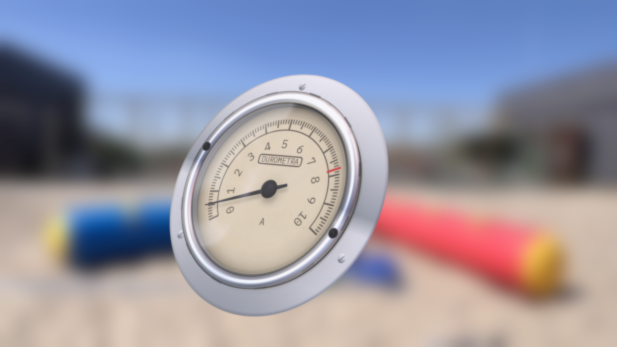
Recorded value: 0.5 A
